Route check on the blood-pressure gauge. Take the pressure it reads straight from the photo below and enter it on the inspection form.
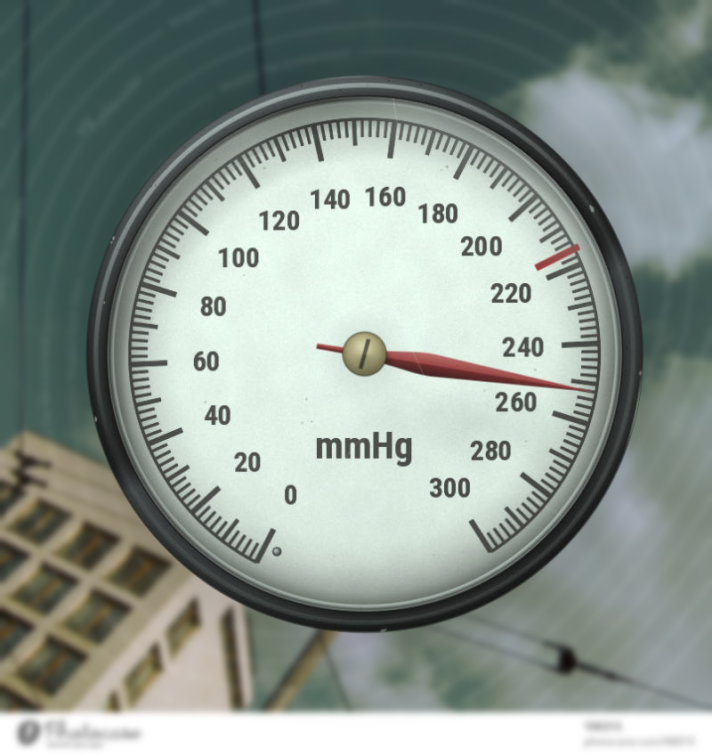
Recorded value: 252 mmHg
